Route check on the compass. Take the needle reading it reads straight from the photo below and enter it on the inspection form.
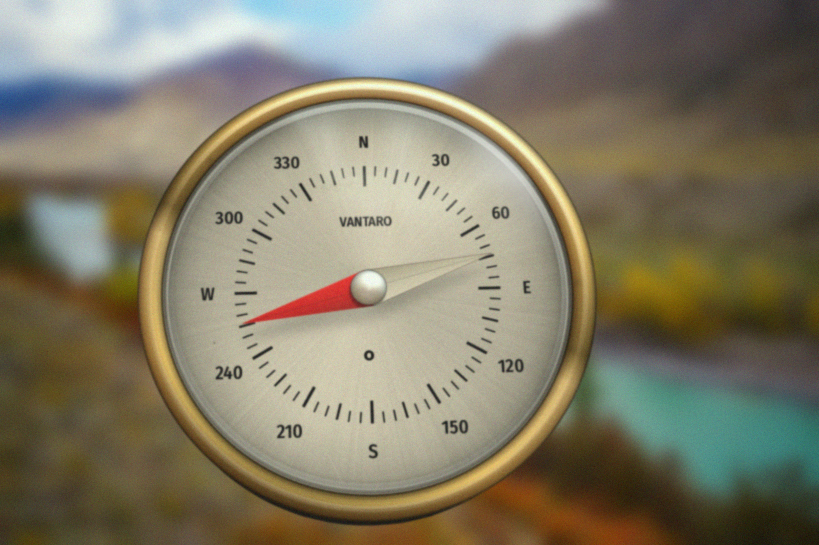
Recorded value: 255 °
